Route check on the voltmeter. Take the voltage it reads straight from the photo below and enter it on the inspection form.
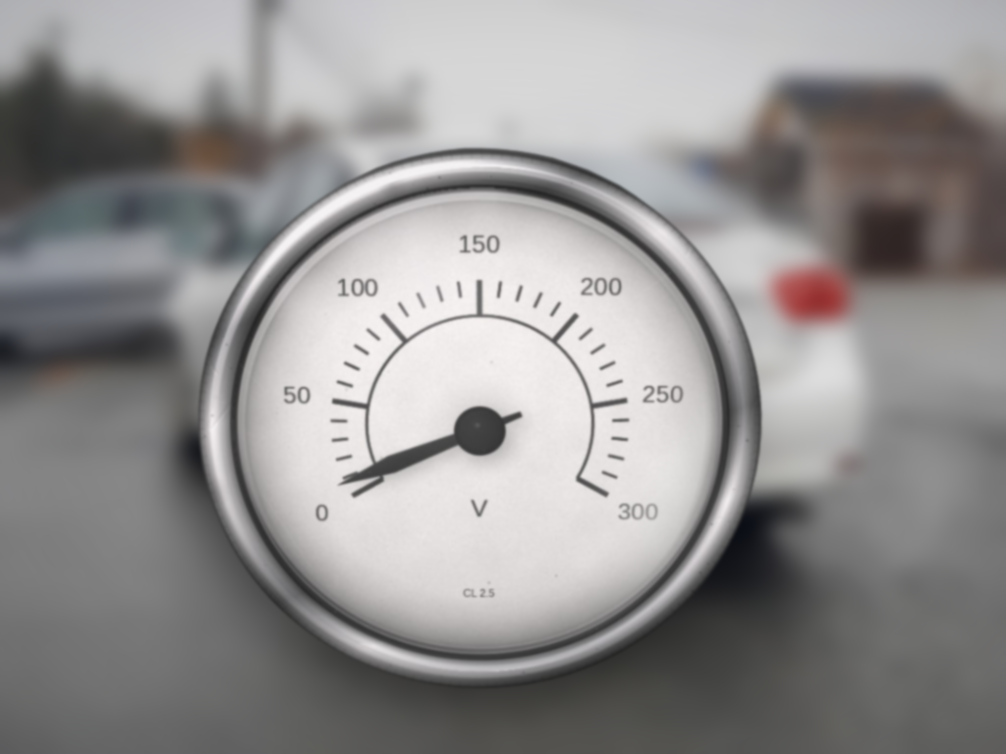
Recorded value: 10 V
